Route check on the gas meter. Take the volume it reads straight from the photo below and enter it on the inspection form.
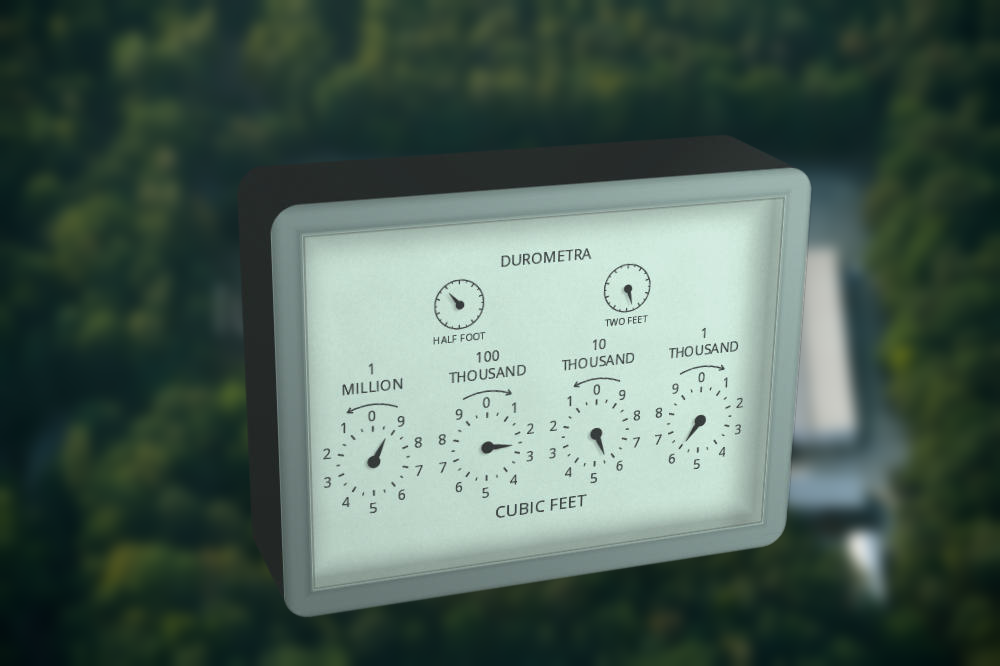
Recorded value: 925600 ft³
